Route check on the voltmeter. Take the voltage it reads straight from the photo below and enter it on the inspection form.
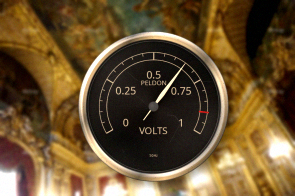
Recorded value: 0.65 V
